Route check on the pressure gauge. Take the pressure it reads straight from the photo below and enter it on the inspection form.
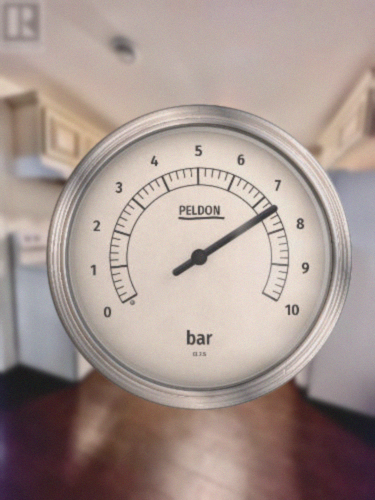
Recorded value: 7.4 bar
